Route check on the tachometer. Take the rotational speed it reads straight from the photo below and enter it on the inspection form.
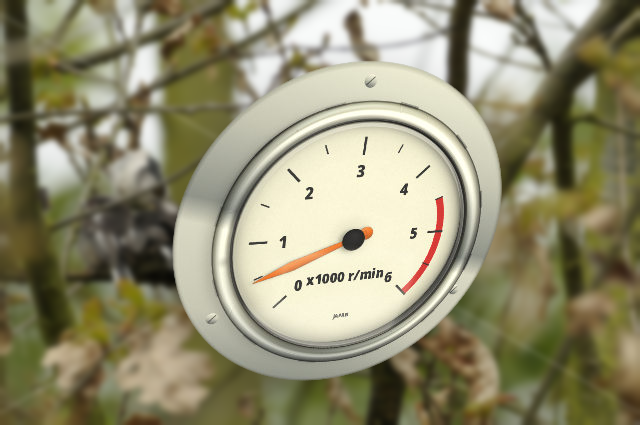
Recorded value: 500 rpm
